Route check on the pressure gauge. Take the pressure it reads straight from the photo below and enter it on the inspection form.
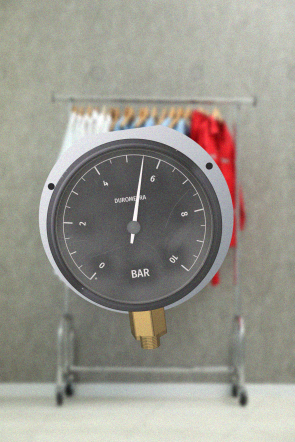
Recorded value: 5.5 bar
